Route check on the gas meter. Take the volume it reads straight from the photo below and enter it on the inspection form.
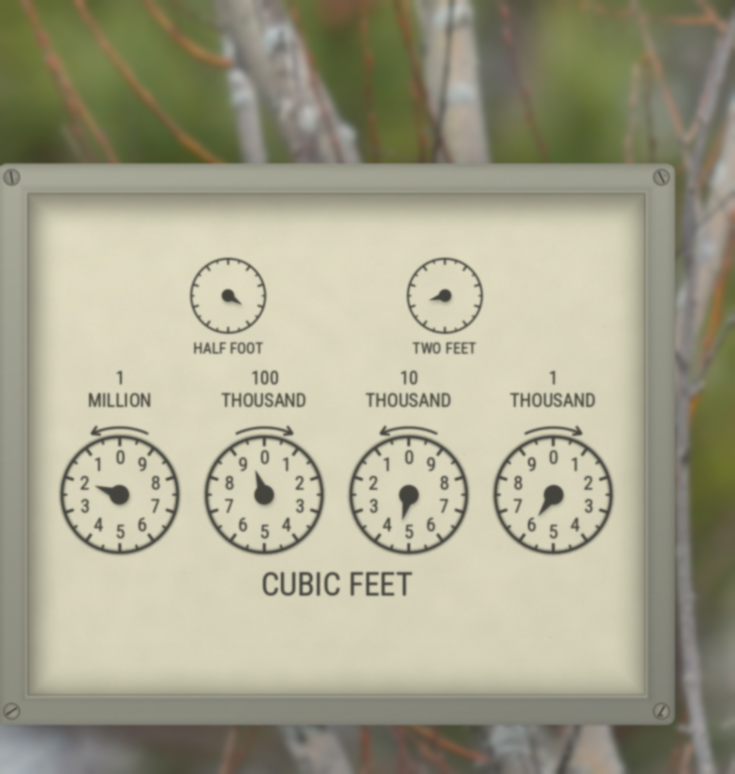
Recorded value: 194600 ft³
